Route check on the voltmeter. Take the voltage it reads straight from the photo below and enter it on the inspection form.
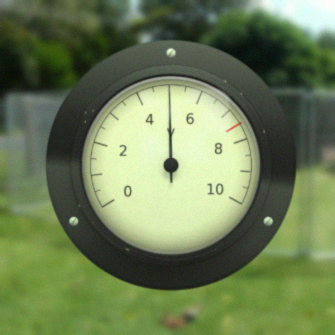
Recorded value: 5 V
